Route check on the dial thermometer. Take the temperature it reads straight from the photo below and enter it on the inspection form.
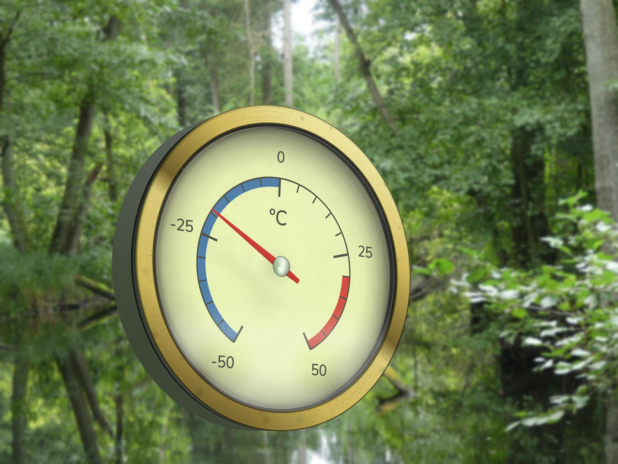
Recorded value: -20 °C
